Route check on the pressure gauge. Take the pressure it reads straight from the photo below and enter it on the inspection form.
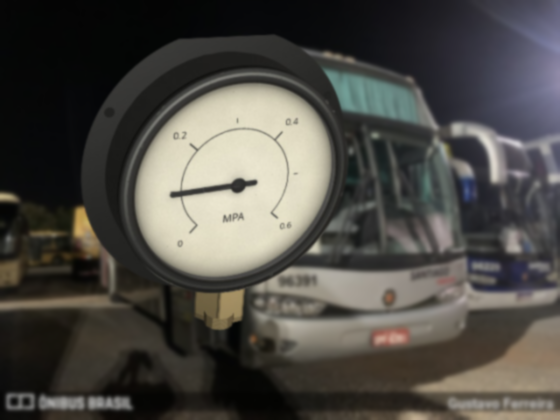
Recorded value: 0.1 MPa
